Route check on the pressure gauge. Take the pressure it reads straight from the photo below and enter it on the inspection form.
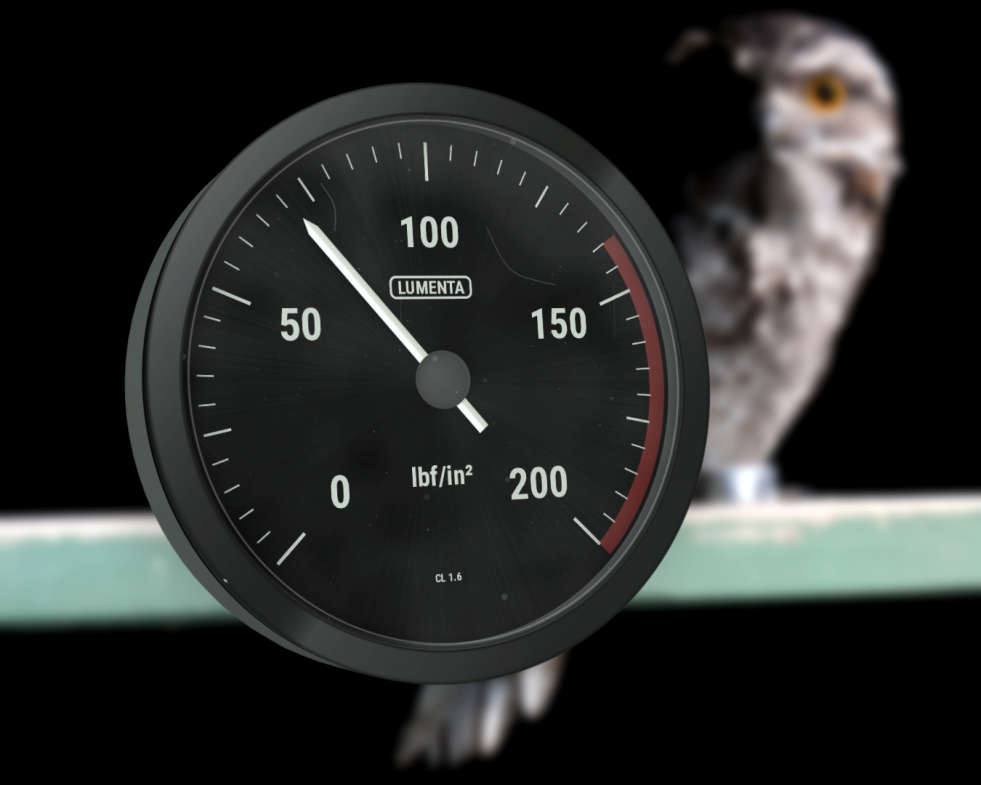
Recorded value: 70 psi
